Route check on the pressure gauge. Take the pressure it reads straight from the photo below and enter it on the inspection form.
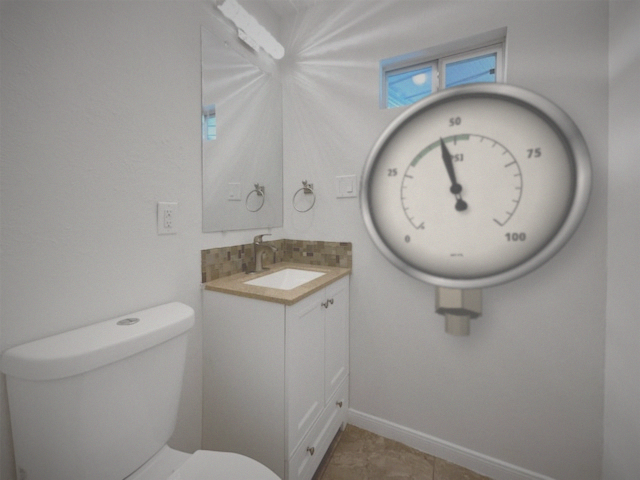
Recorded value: 45 psi
